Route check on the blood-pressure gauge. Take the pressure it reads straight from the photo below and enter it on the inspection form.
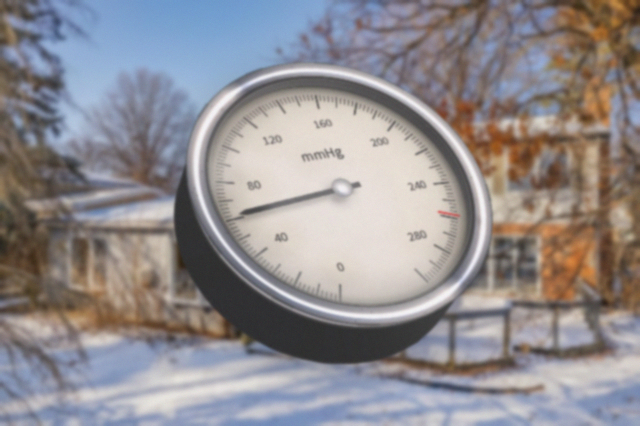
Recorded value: 60 mmHg
